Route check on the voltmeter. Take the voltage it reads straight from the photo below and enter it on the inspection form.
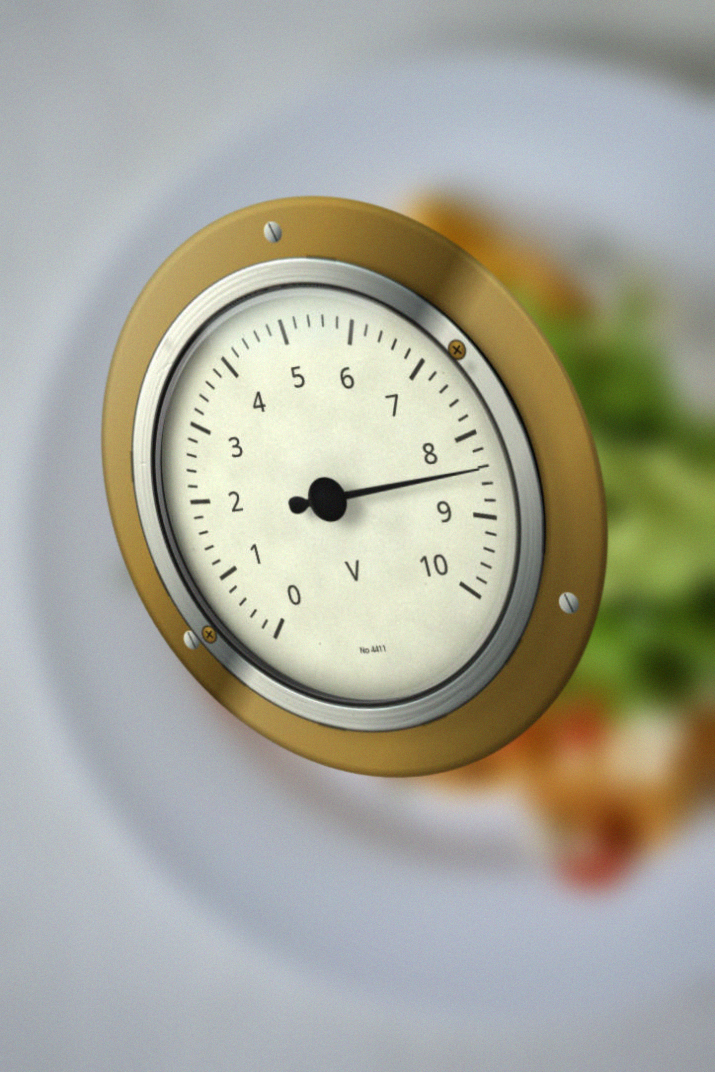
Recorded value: 8.4 V
